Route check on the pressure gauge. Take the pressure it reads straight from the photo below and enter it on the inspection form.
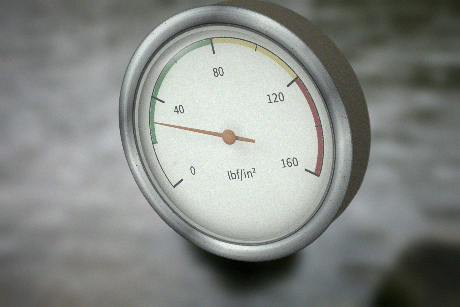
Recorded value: 30 psi
